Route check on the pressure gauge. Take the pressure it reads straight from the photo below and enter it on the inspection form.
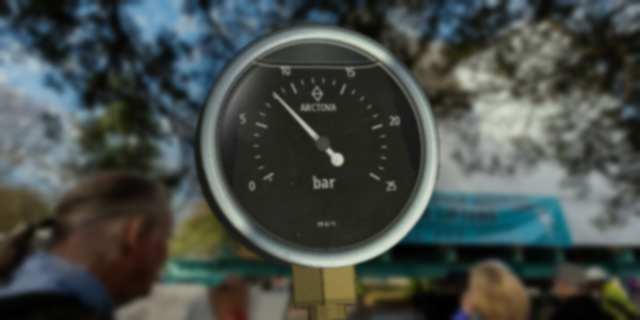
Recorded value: 8 bar
